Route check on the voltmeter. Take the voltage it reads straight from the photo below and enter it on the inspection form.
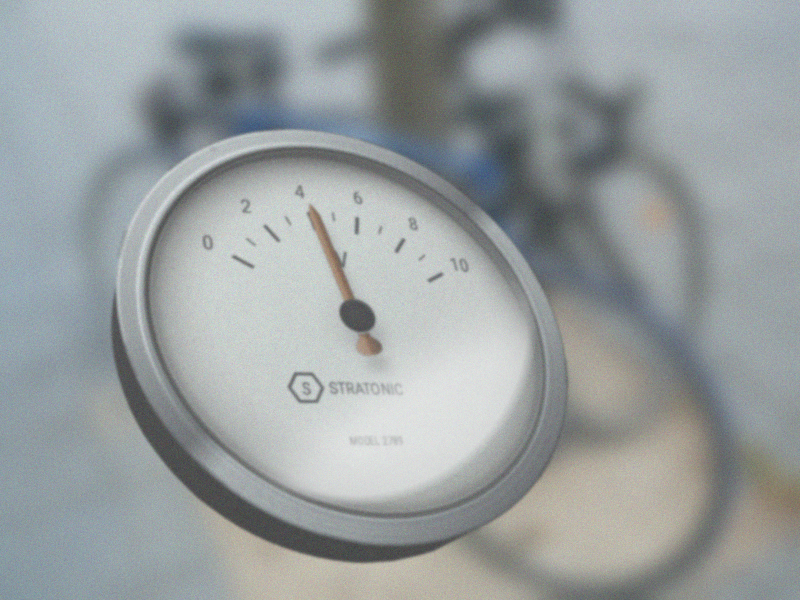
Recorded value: 4 V
